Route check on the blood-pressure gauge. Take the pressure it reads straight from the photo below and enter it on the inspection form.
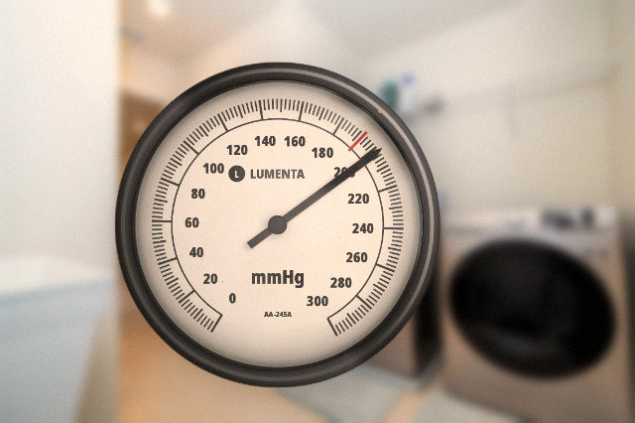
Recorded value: 202 mmHg
